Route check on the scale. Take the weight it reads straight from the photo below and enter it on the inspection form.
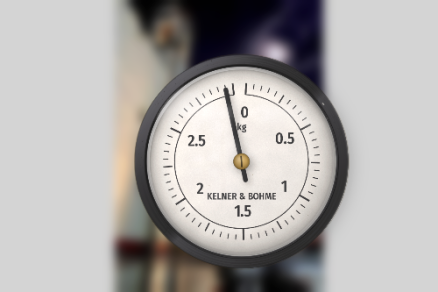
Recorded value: 2.95 kg
